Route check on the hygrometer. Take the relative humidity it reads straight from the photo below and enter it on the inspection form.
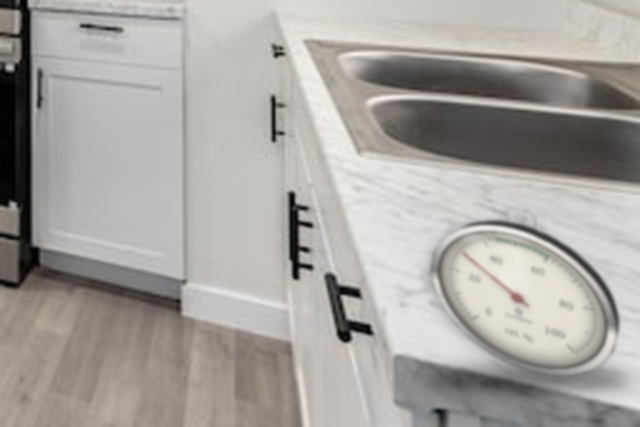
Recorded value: 30 %
